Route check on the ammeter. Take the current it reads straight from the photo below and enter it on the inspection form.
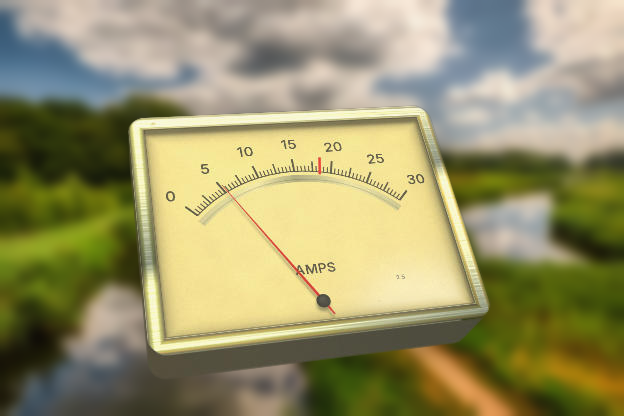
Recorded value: 5 A
